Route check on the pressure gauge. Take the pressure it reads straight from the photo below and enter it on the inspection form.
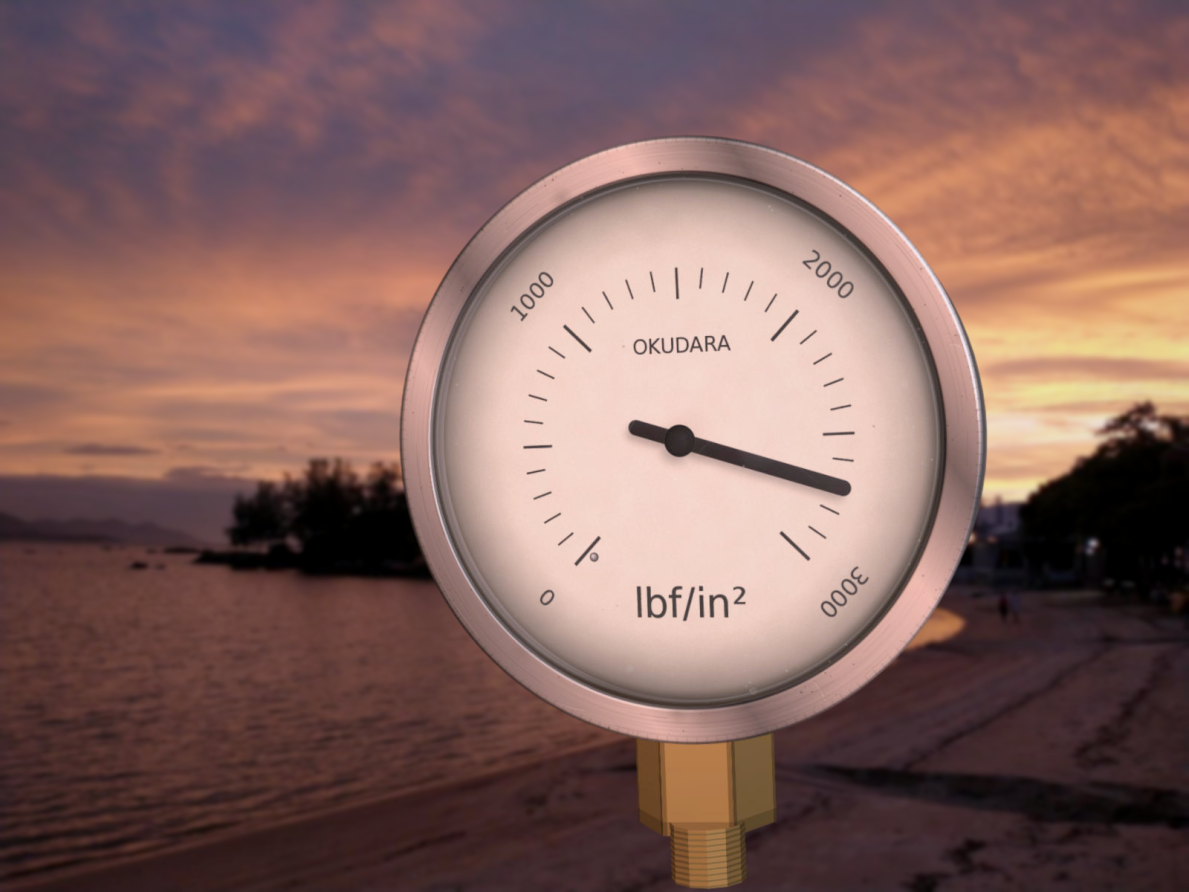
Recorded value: 2700 psi
